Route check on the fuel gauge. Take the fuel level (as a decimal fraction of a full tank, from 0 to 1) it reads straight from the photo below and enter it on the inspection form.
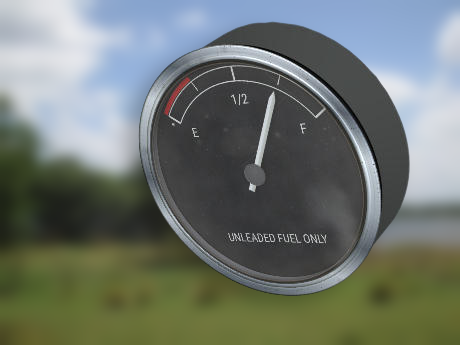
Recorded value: 0.75
